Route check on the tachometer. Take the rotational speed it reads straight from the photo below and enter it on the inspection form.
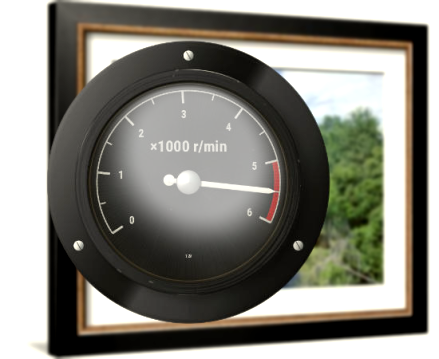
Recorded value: 5500 rpm
